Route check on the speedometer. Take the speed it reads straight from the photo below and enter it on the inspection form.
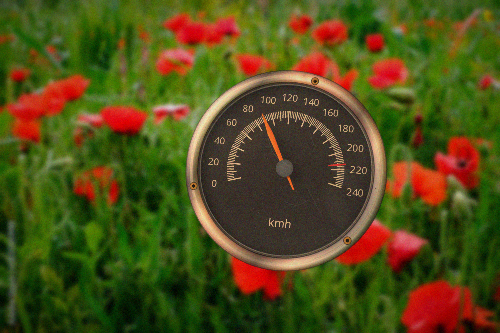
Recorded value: 90 km/h
